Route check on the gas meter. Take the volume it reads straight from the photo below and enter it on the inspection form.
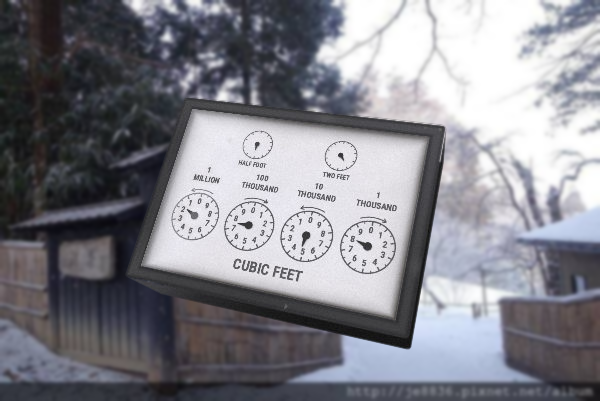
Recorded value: 174800 ft³
